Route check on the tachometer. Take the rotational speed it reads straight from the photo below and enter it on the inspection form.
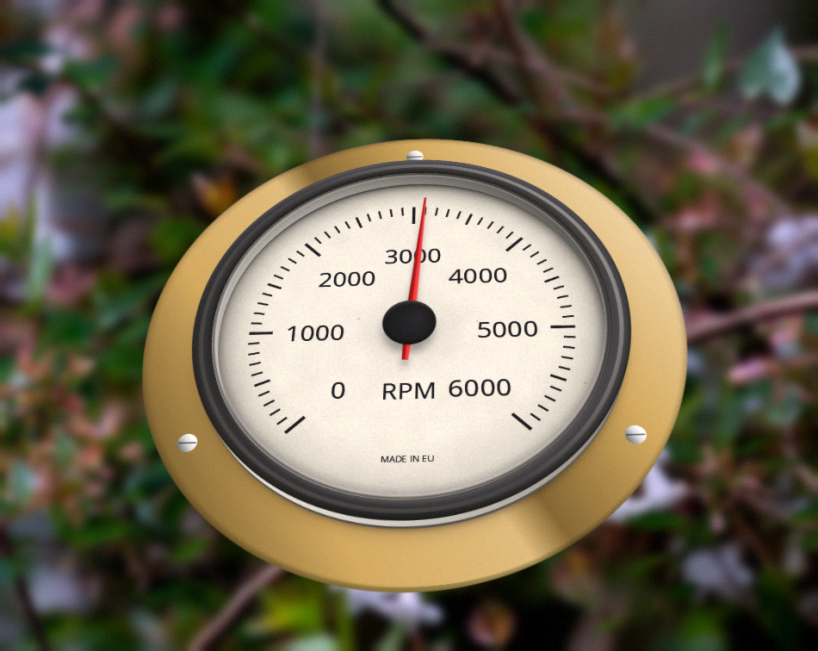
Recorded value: 3100 rpm
